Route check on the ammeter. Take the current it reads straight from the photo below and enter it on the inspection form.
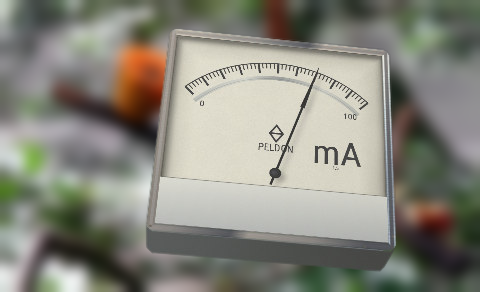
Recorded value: 70 mA
